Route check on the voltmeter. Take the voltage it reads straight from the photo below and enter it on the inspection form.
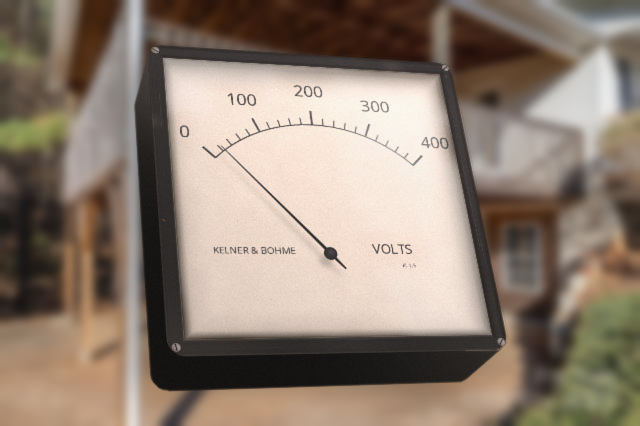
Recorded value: 20 V
